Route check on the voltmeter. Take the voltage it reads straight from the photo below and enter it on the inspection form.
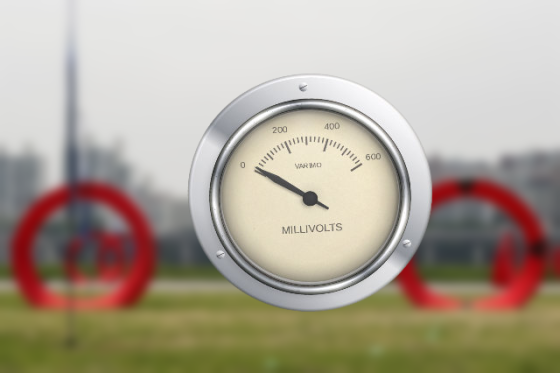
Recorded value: 20 mV
